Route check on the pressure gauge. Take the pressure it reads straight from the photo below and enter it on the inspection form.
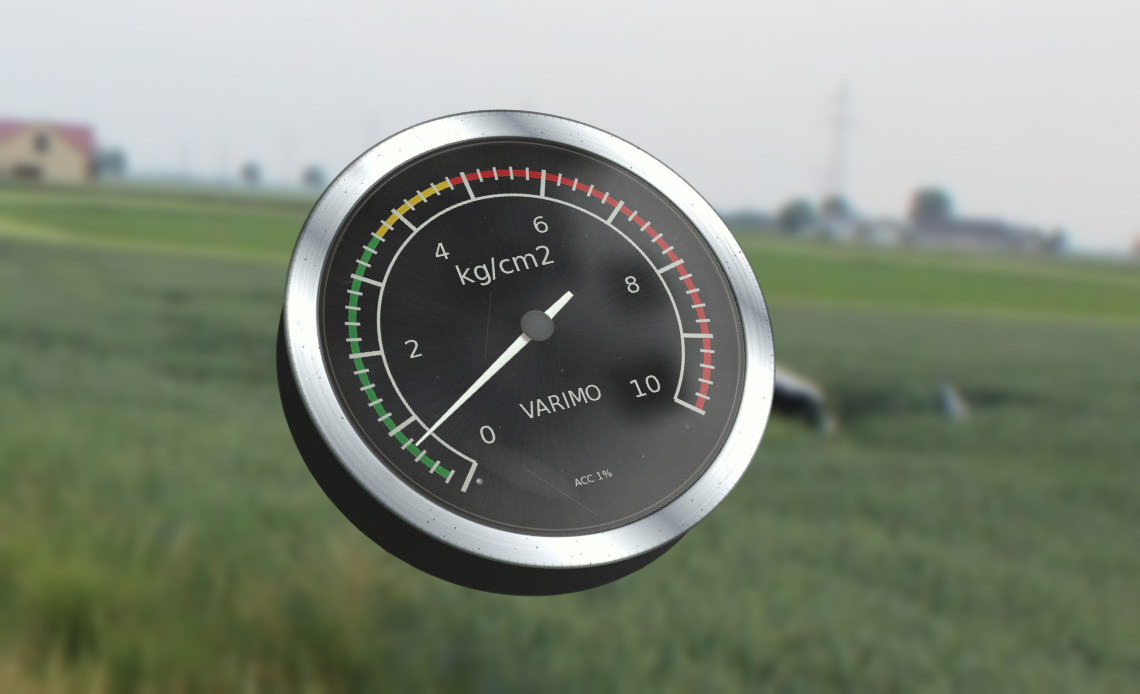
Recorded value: 0.7 kg/cm²
